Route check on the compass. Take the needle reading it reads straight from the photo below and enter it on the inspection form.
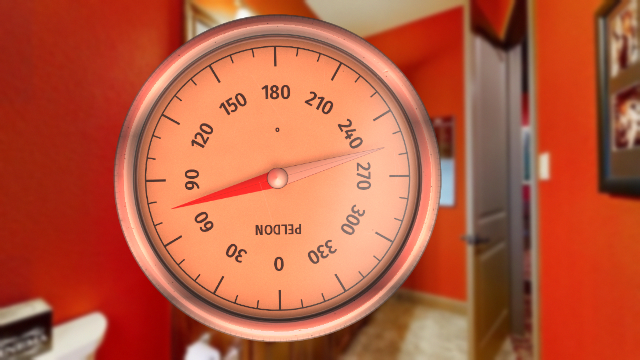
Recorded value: 75 °
